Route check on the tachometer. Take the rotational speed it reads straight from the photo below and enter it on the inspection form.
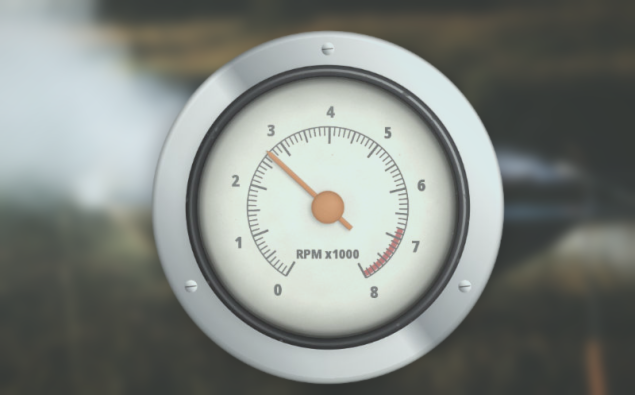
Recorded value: 2700 rpm
